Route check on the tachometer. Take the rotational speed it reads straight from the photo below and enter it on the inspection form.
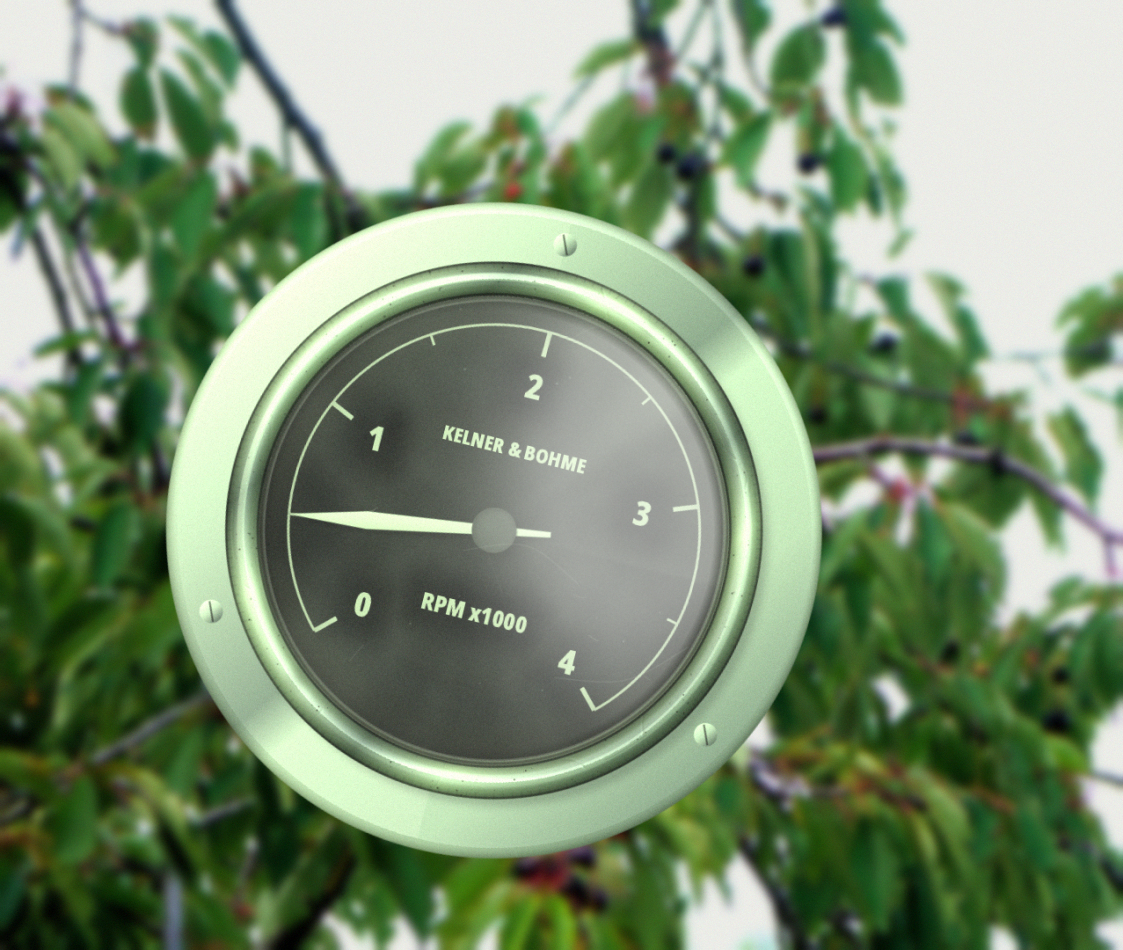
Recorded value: 500 rpm
